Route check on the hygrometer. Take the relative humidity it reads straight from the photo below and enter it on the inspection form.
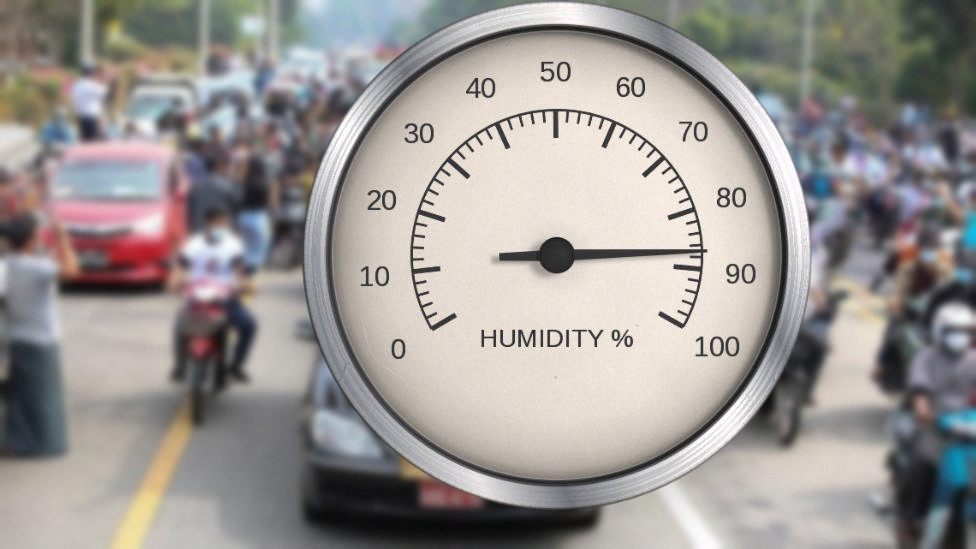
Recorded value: 87 %
